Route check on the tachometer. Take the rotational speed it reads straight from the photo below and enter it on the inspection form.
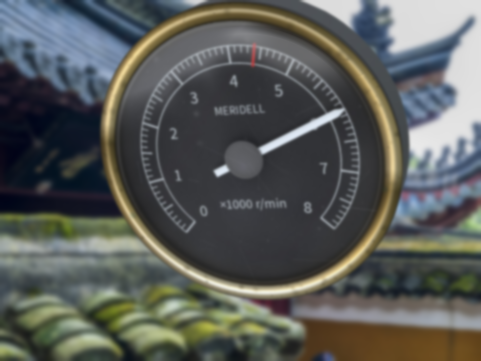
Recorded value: 6000 rpm
